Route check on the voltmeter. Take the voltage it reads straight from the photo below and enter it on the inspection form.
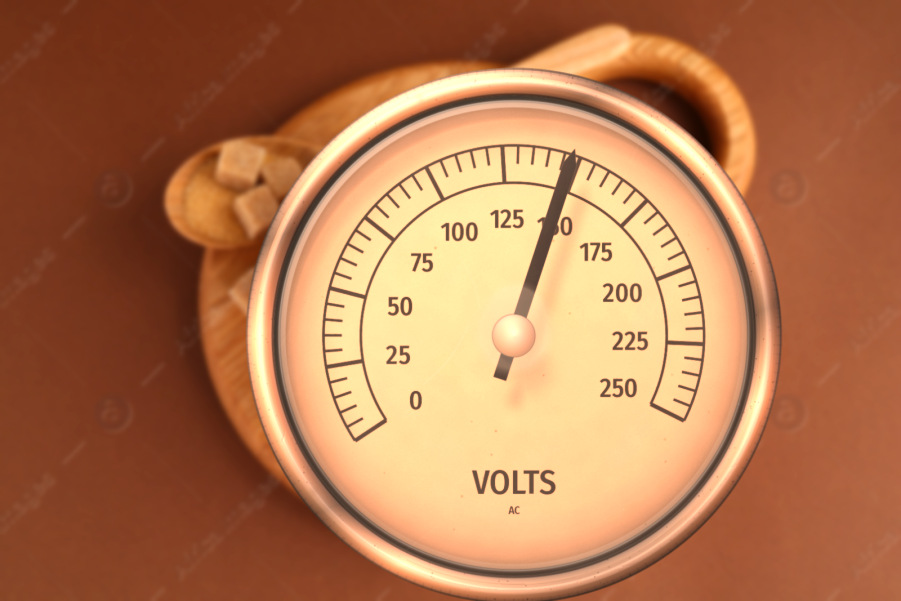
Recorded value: 147.5 V
